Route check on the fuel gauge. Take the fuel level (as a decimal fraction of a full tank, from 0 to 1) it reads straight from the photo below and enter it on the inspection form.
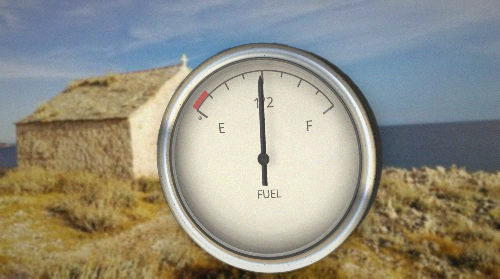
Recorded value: 0.5
